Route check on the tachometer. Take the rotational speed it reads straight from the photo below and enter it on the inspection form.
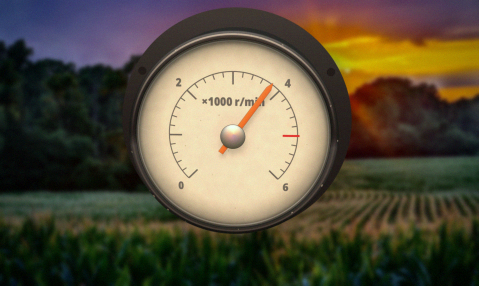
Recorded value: 3800 rpm
